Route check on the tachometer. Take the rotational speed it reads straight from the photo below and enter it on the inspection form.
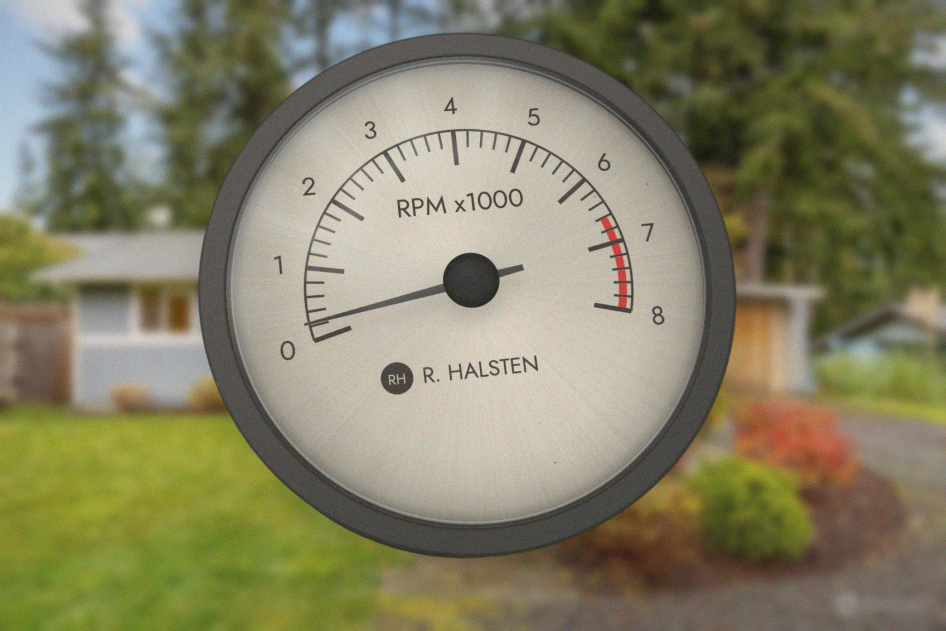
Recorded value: 200 rpm
